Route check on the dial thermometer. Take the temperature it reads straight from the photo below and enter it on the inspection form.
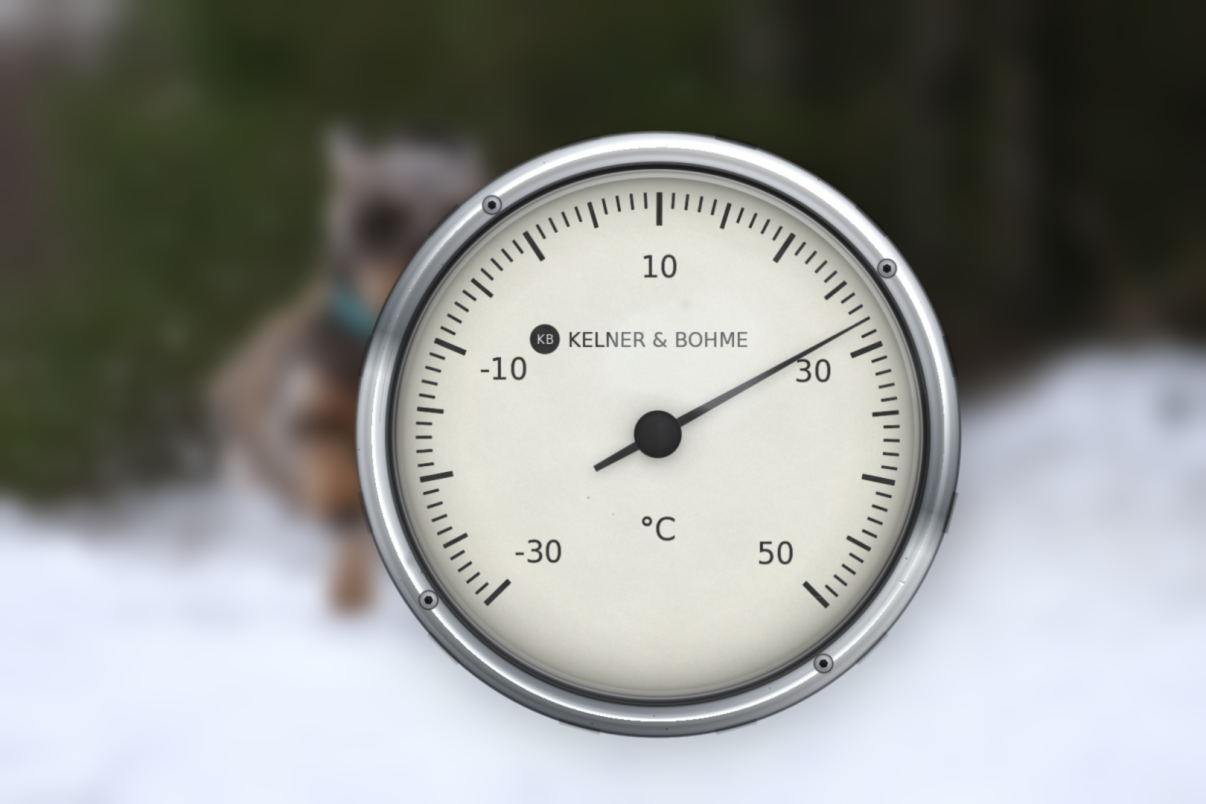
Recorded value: 28 °C
